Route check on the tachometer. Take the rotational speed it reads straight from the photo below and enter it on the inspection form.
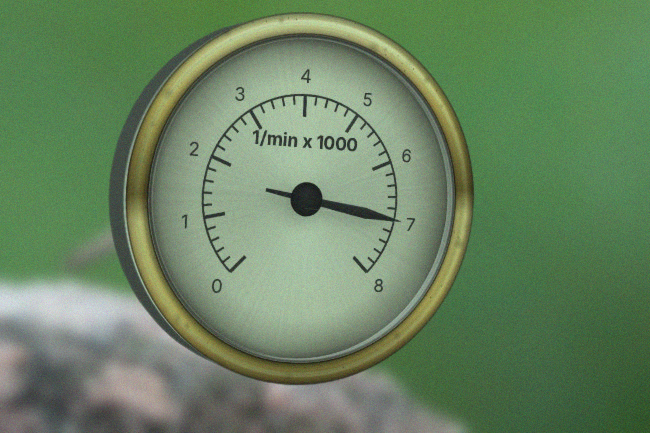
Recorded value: 7000 rpm
